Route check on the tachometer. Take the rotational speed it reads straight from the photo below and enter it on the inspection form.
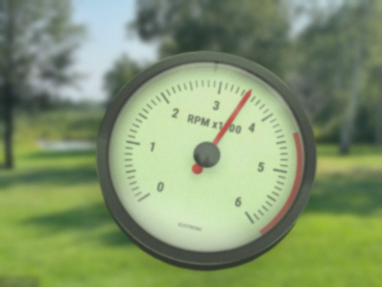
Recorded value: 3500 rpm
